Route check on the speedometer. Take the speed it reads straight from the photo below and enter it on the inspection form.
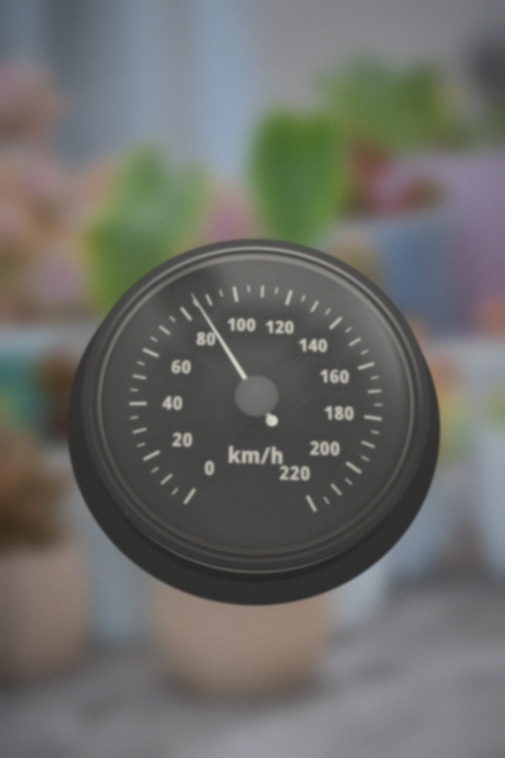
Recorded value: 85 km/h
